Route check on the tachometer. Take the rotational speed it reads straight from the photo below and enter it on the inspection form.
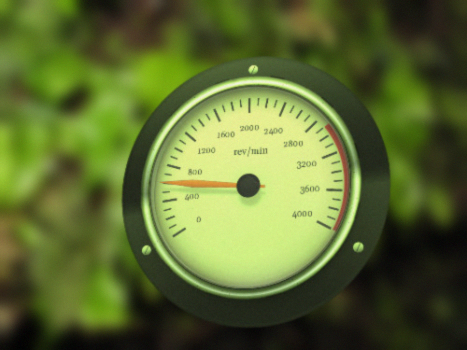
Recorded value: 600 rpm
